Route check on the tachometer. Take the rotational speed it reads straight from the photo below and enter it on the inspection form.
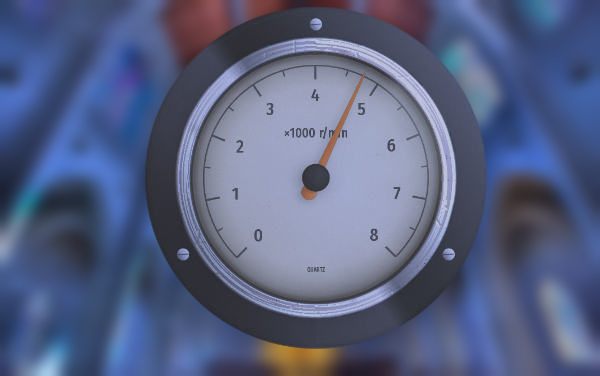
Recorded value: 4750 rpm
